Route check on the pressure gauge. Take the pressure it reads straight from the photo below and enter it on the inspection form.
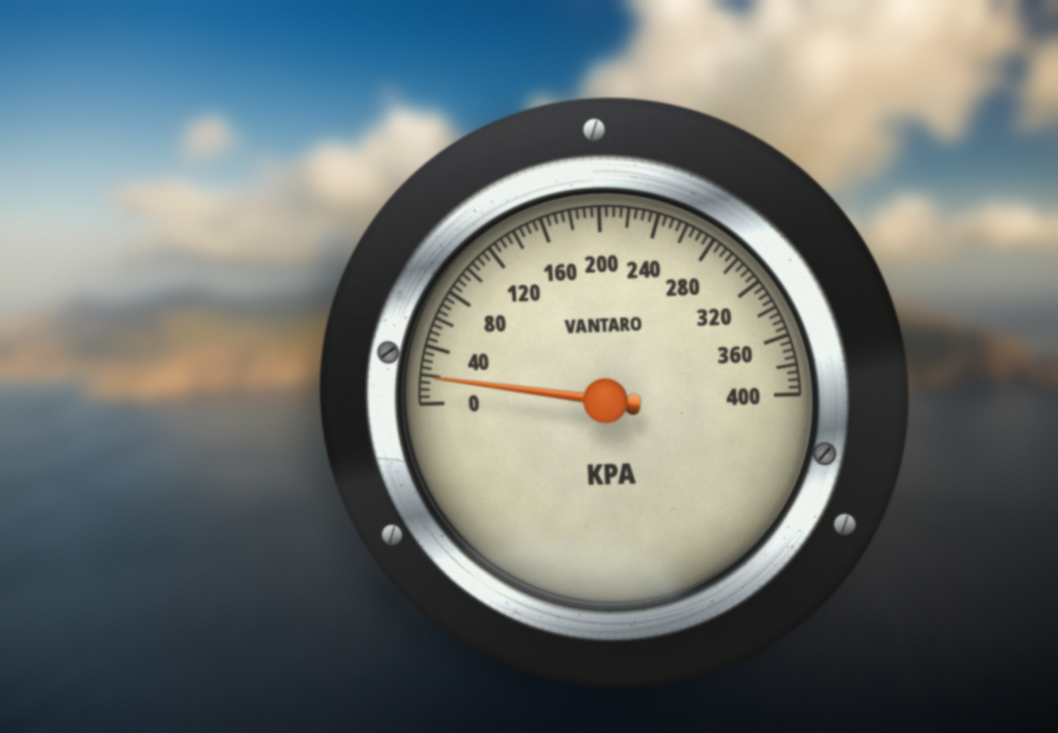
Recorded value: 20 kPa
